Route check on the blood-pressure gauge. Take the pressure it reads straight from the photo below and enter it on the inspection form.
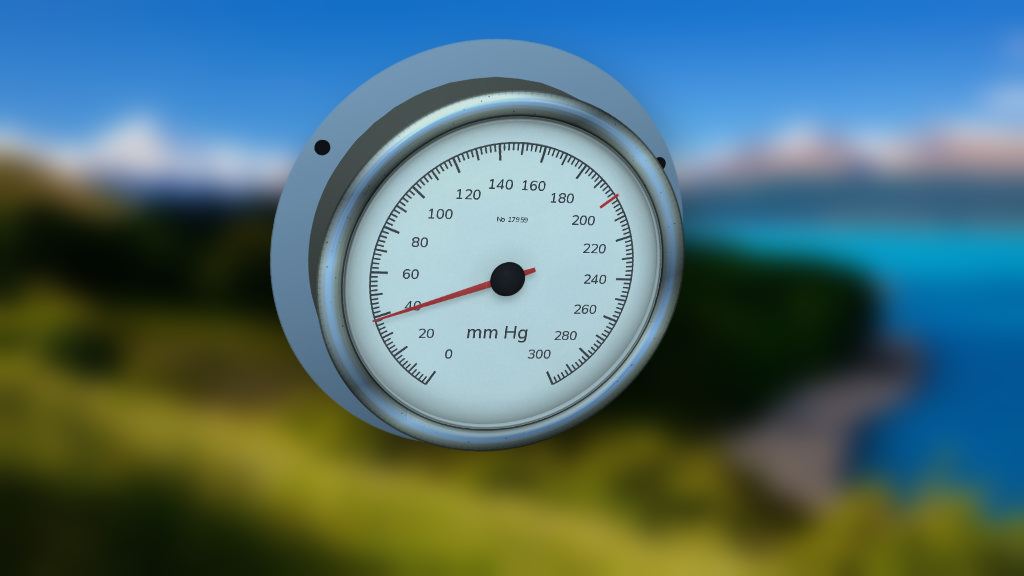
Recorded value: 40 mmHg
